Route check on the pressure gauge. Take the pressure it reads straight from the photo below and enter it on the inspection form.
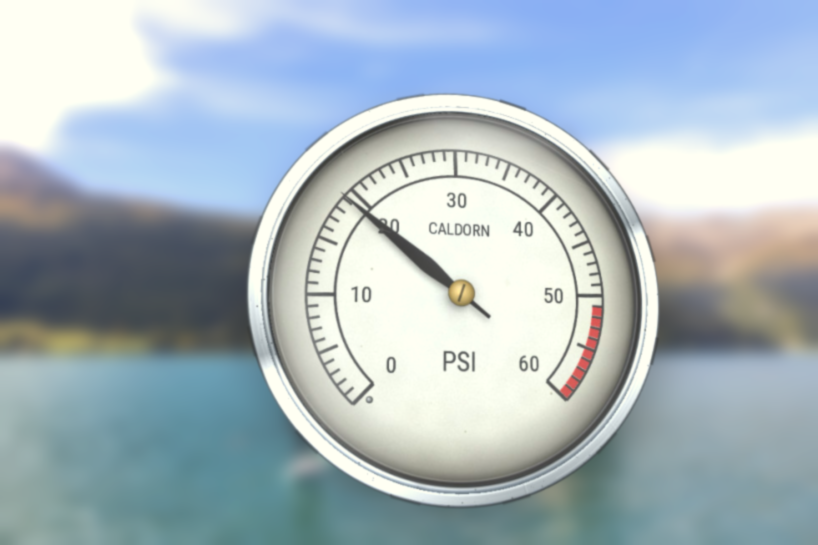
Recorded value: 19 psi
